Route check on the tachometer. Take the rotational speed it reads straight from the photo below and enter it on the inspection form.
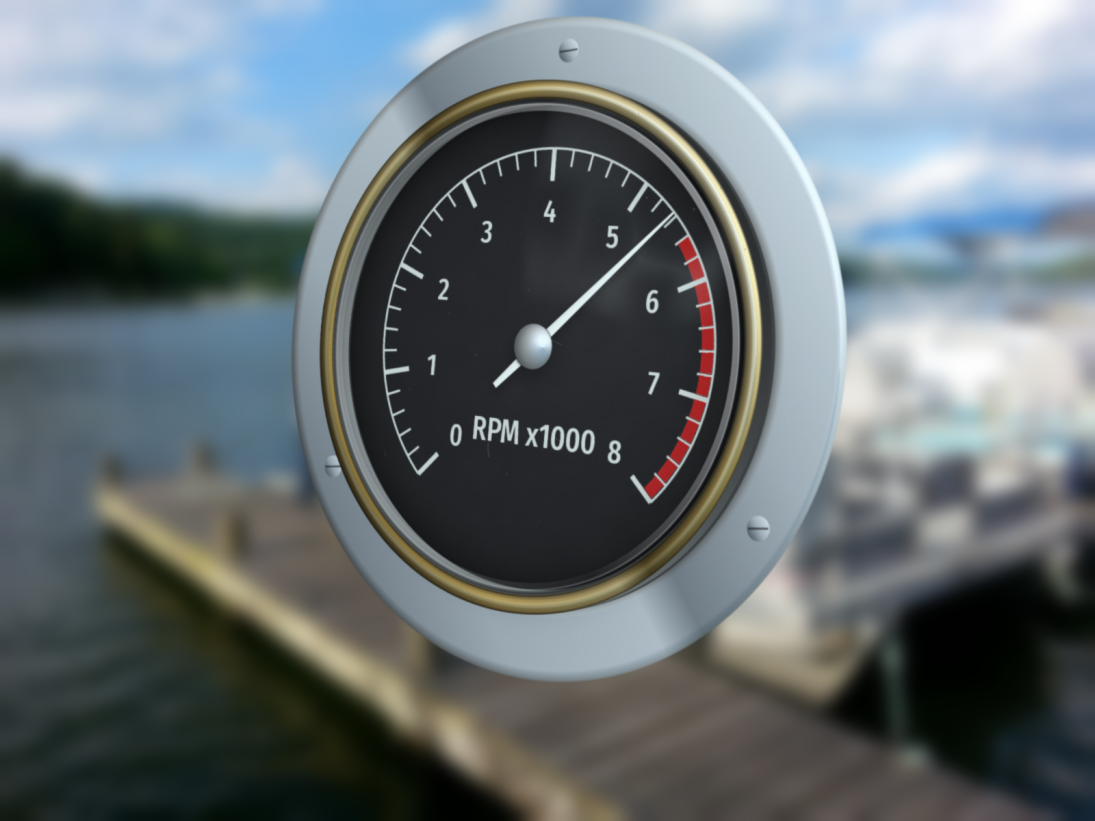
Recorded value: 5400 rpm
